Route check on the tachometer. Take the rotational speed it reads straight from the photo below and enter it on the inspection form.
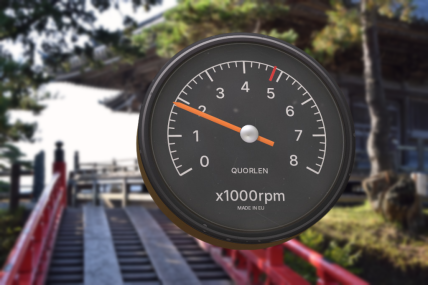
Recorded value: 1800 rpm
